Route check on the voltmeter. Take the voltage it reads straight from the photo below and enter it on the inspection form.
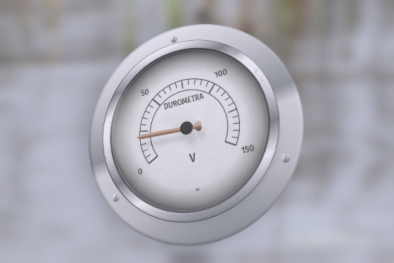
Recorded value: 20 V
